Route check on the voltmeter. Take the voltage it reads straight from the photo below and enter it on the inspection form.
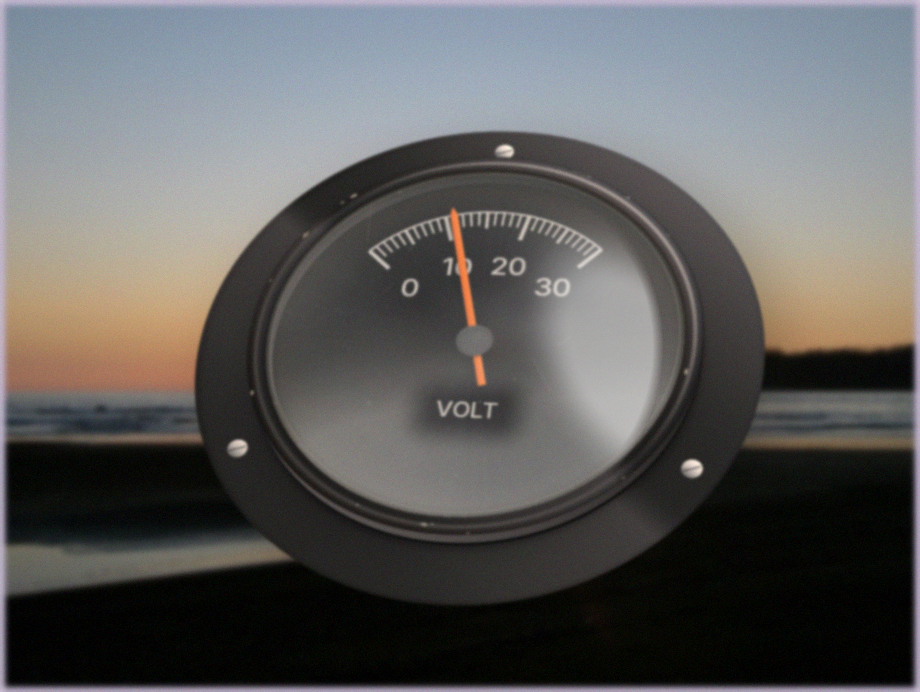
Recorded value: 11 V
